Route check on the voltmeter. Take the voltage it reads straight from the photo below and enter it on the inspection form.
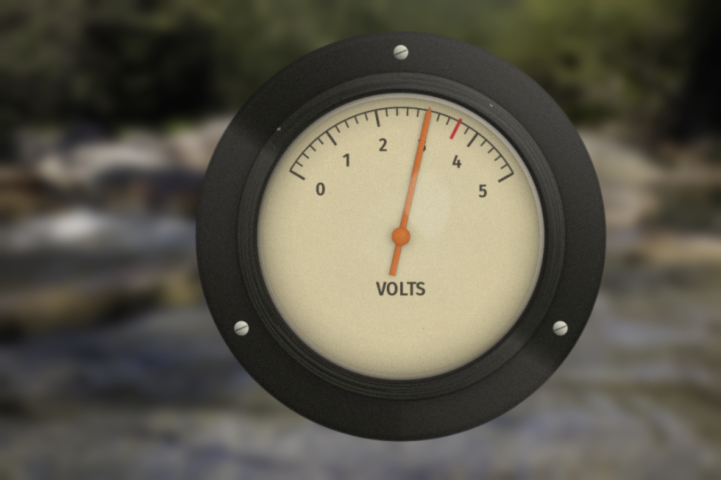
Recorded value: 3 V
